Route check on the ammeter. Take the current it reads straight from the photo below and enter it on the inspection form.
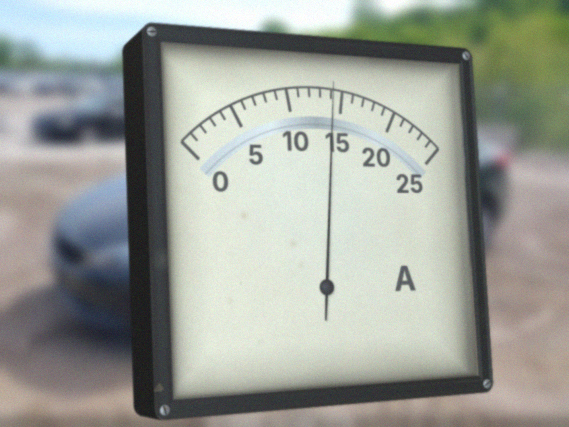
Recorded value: 14 A
